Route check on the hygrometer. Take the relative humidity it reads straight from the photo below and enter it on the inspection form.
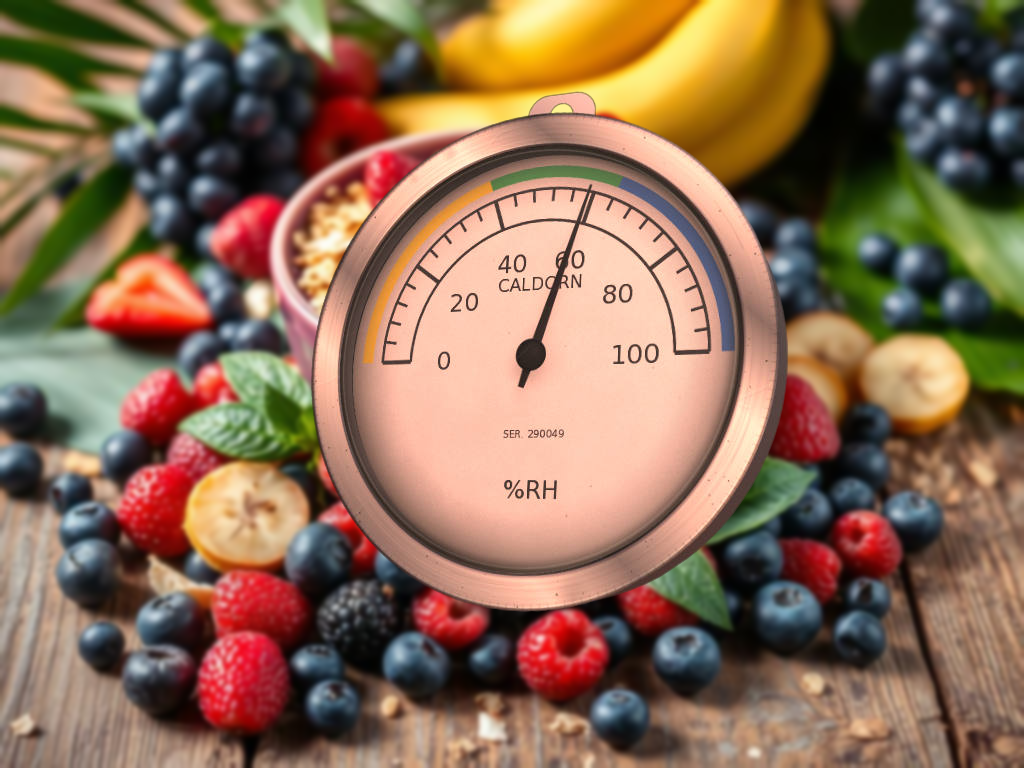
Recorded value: 60 %
